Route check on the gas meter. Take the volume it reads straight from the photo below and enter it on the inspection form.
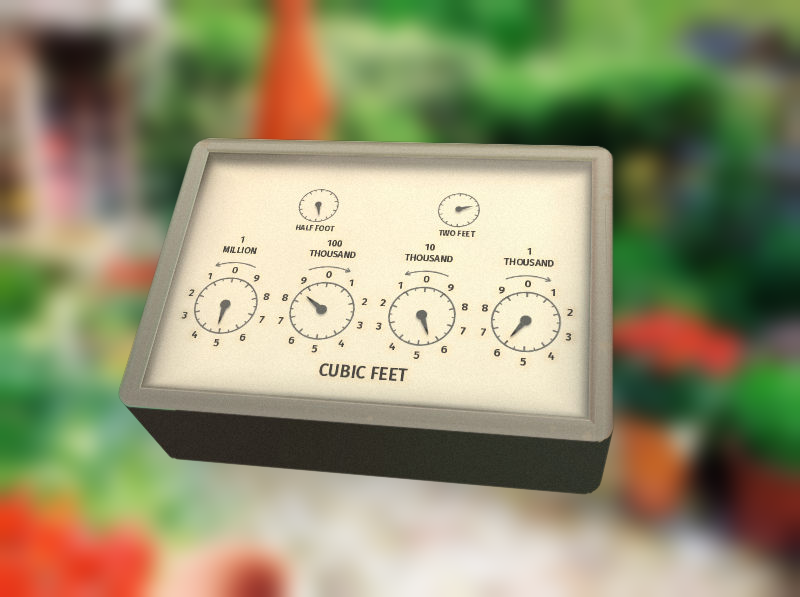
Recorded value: 485600 ft³
